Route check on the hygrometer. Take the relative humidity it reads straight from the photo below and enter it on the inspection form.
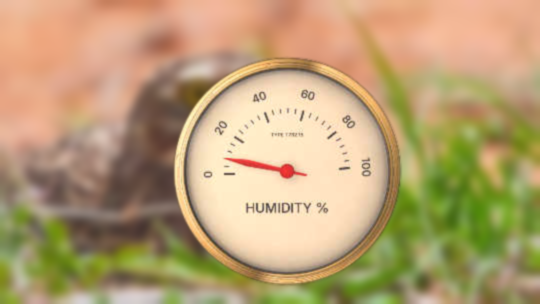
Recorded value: 8 %
